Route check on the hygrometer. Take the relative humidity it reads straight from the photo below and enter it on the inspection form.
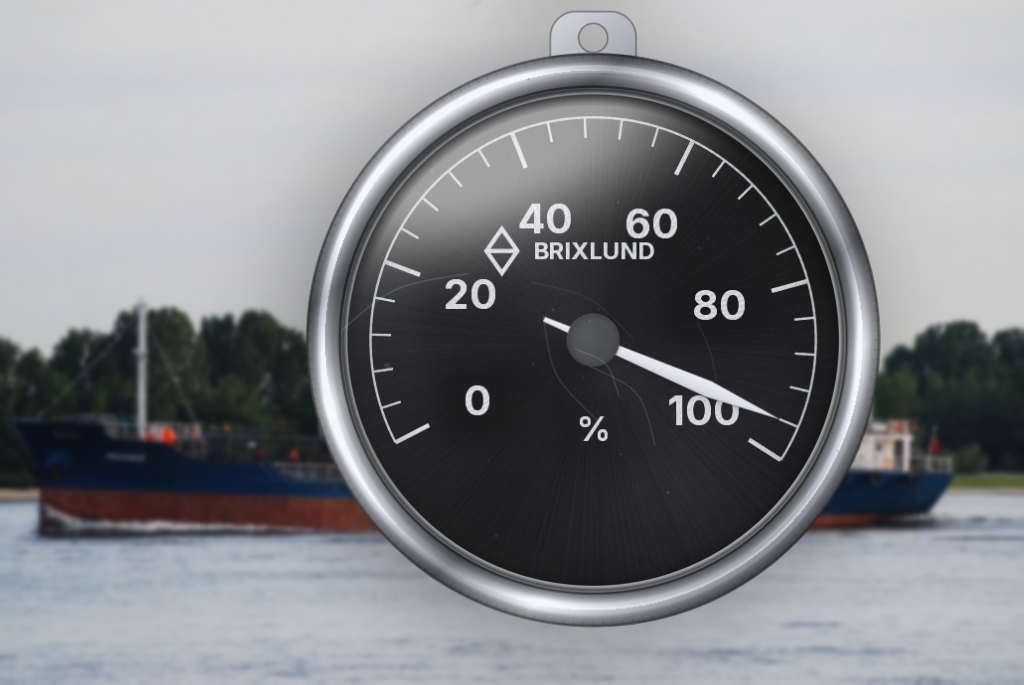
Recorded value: 96 %
